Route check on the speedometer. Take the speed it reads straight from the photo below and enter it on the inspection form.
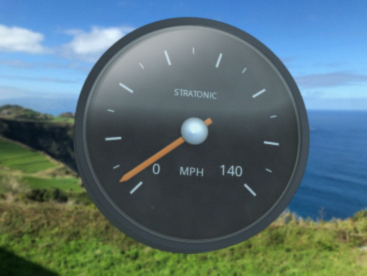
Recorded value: 5 mph
